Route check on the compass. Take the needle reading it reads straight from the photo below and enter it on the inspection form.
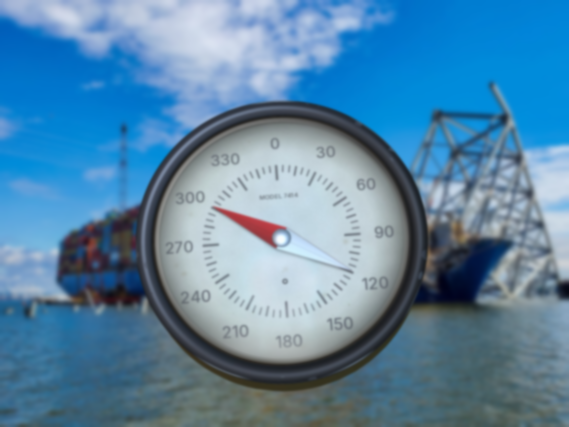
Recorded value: 300 °
